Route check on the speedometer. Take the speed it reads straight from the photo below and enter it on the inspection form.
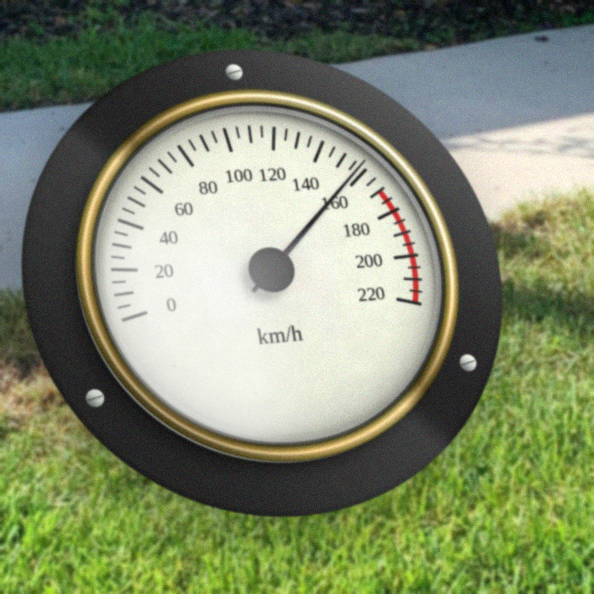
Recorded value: 157.5 km/h
